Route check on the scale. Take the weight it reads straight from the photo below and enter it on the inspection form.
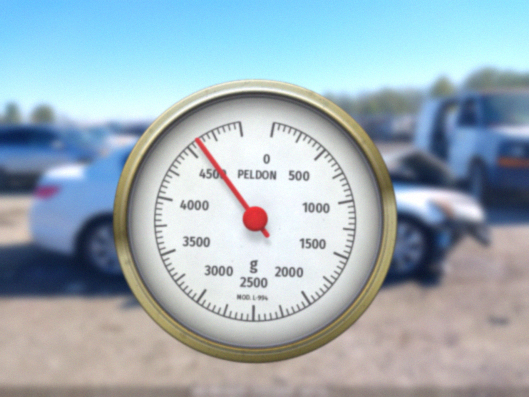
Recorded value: 4600 g
